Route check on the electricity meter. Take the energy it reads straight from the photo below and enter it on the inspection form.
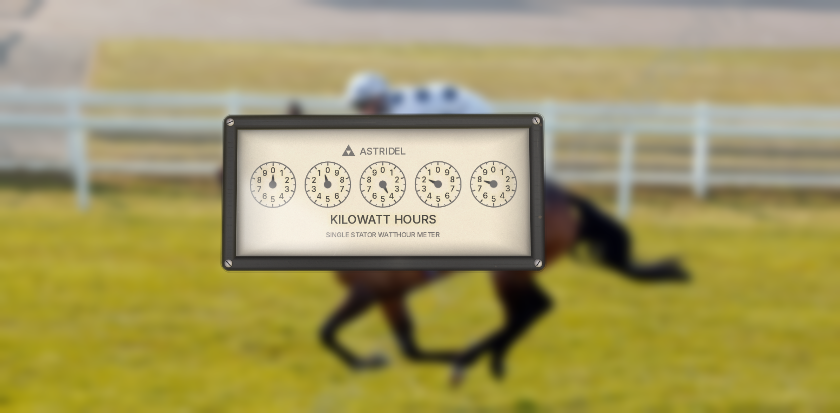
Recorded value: 418 kWh
